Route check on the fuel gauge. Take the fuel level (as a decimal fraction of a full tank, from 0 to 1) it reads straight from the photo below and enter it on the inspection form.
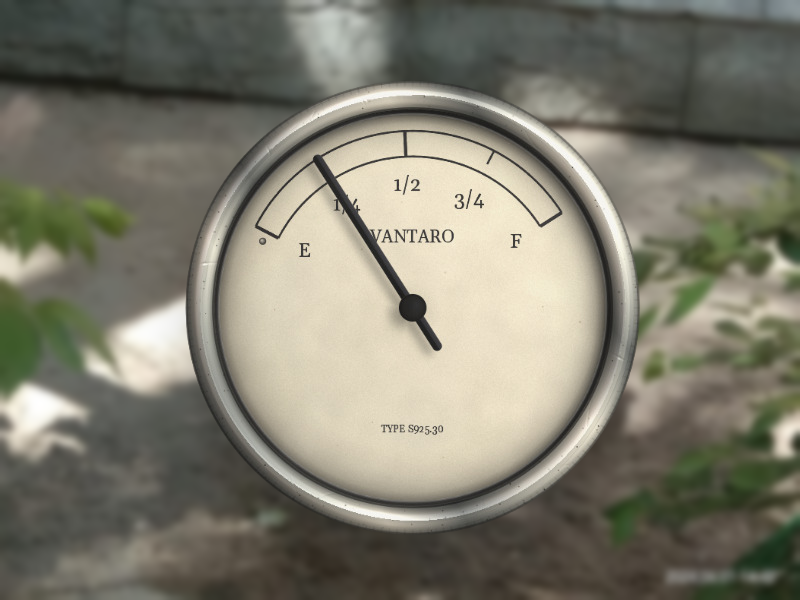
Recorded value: 0.25
